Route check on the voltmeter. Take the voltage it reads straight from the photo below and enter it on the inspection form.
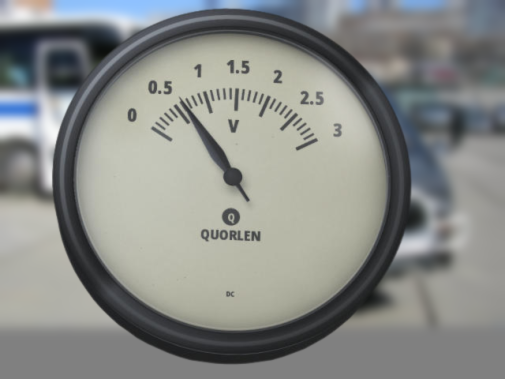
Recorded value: 0.6 V
